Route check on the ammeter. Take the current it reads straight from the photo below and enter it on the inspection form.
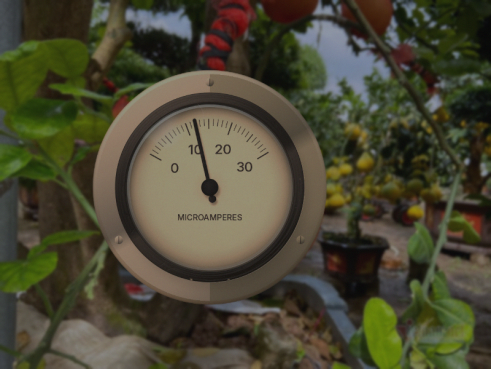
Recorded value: 12 µA
